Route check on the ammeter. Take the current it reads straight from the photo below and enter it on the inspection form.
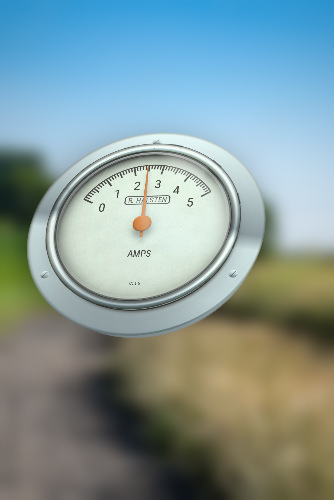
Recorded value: 2.5 A
